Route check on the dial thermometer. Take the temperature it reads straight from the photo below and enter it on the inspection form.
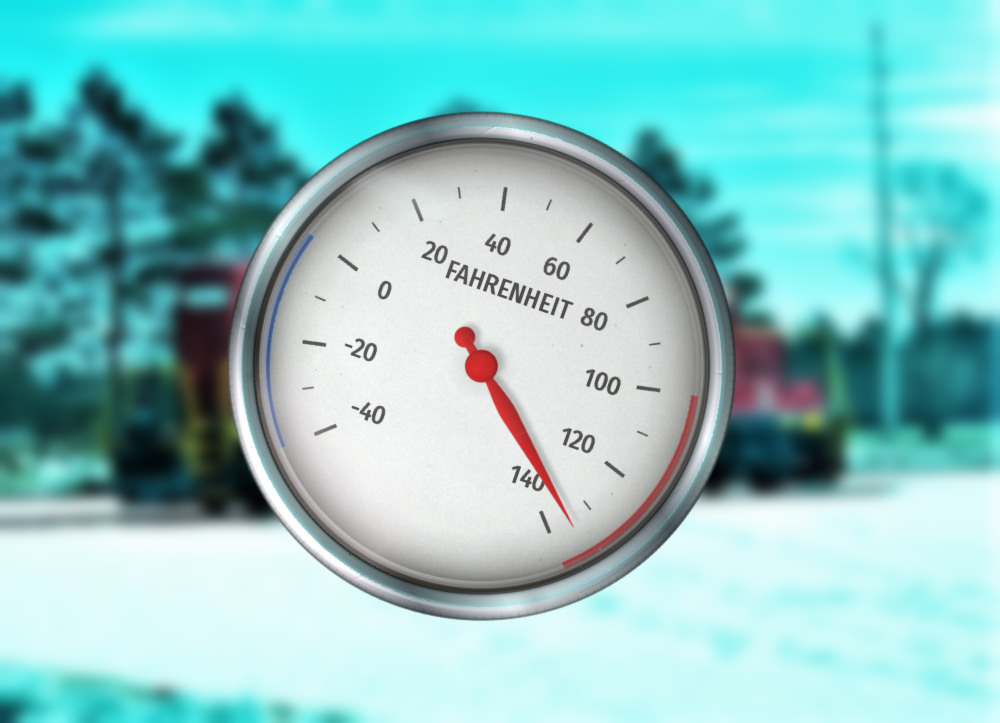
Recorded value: 135 °F
